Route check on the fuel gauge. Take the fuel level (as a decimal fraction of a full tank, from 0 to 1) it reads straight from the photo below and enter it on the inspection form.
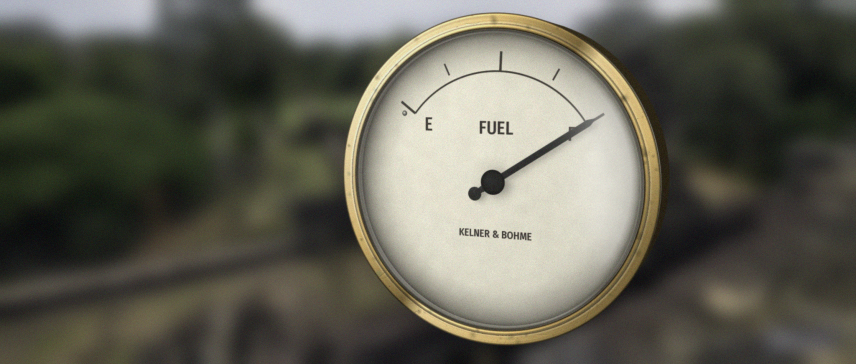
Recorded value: 1
